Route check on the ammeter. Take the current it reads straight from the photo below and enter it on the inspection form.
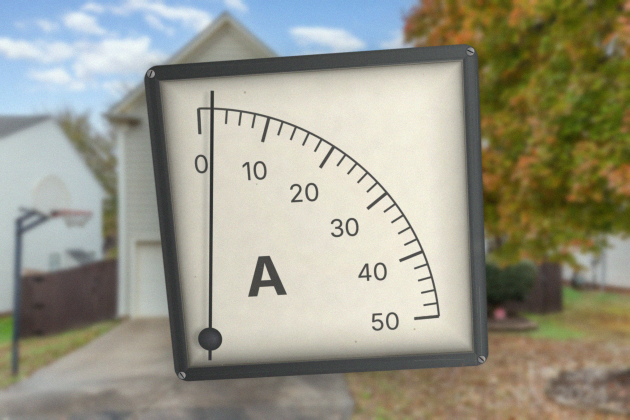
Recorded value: 2 A
